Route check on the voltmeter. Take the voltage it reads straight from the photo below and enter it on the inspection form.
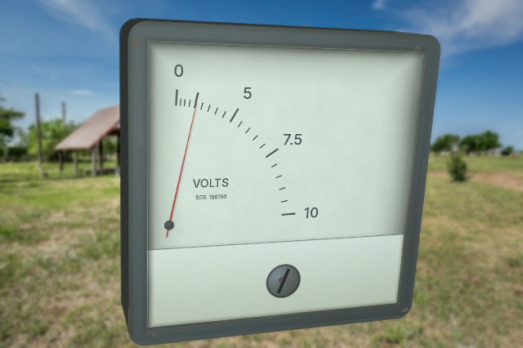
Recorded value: 2.5 V
